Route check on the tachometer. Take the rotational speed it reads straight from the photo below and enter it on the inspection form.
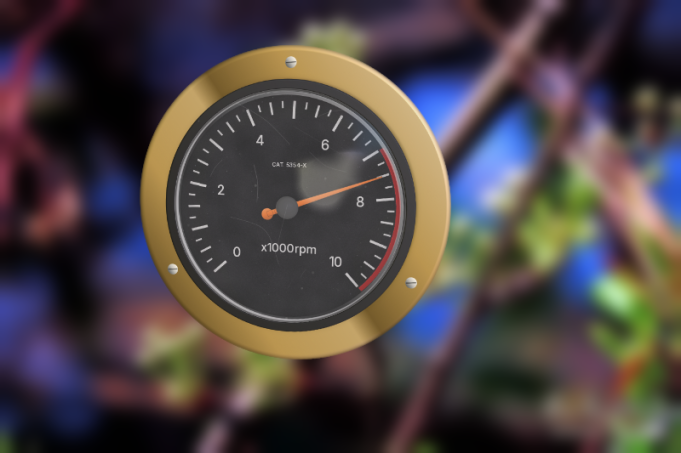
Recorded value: 7500 rpm
